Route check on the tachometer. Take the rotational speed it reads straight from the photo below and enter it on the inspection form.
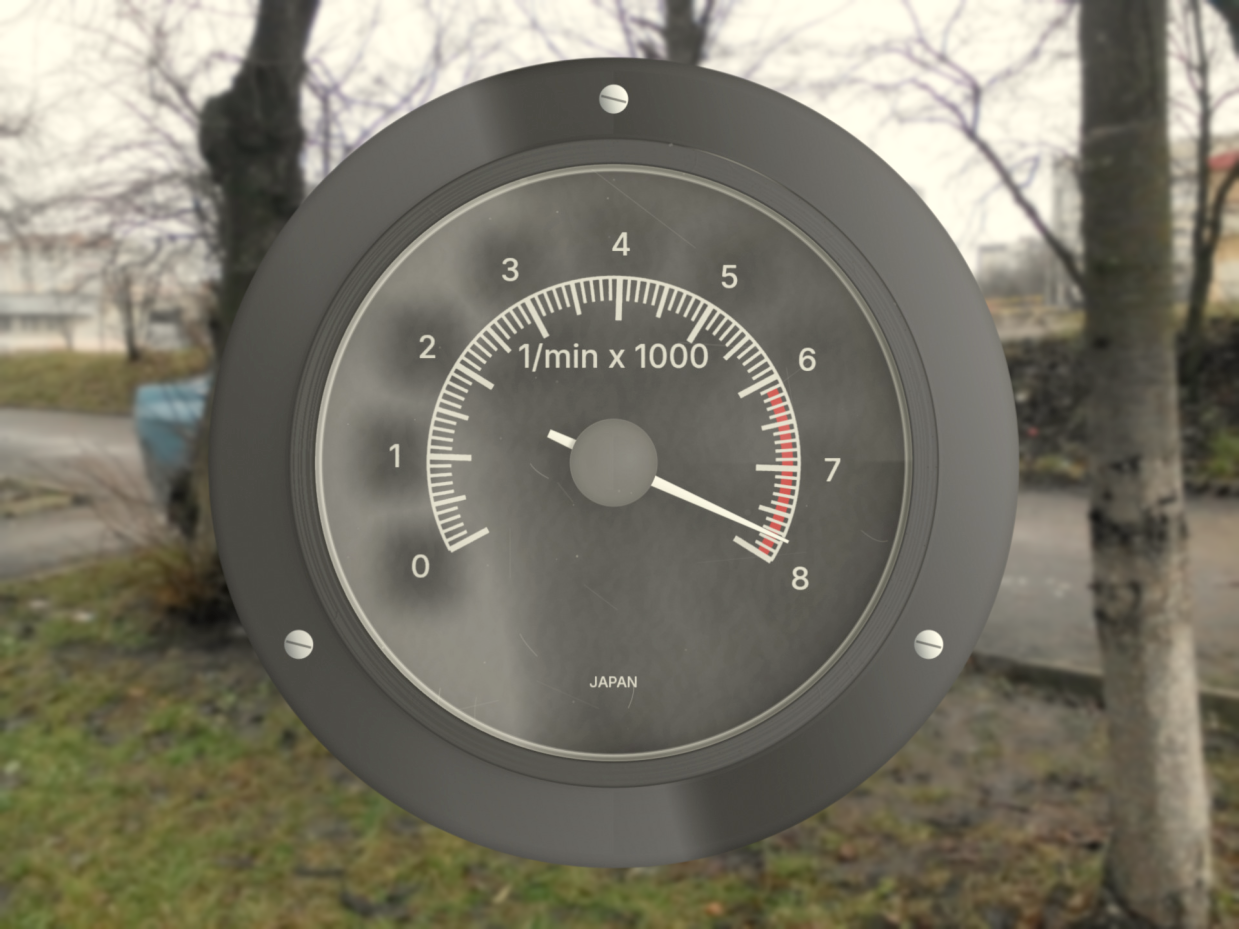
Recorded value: 7750 rpm
